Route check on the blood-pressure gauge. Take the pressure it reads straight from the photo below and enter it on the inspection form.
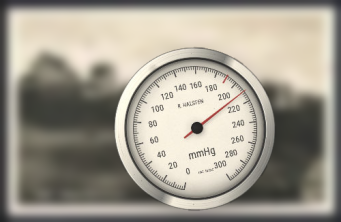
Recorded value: 210 mmHg
